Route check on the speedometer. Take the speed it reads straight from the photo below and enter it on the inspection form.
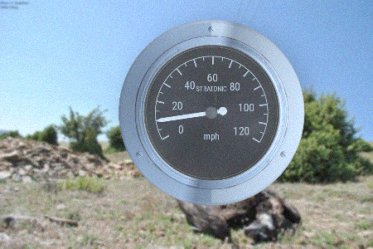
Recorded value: 10 mph
